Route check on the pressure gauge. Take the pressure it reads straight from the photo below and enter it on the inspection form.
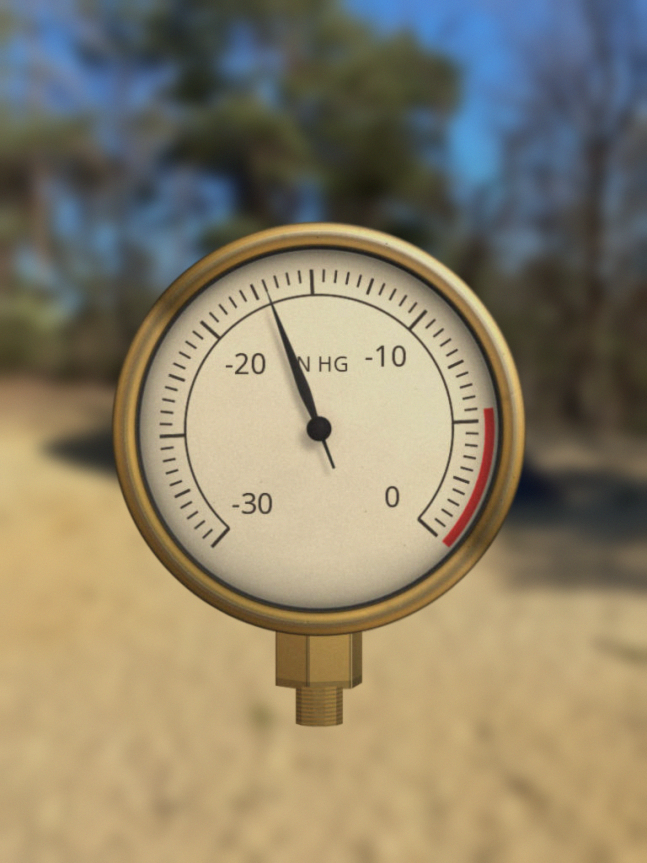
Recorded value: -17 inHg
